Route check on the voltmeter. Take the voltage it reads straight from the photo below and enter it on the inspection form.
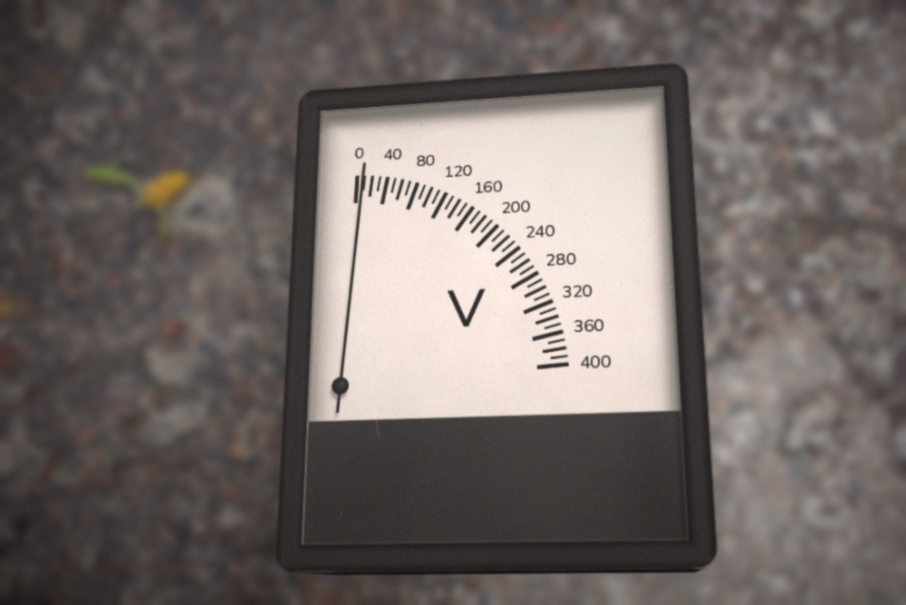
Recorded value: 10 V
